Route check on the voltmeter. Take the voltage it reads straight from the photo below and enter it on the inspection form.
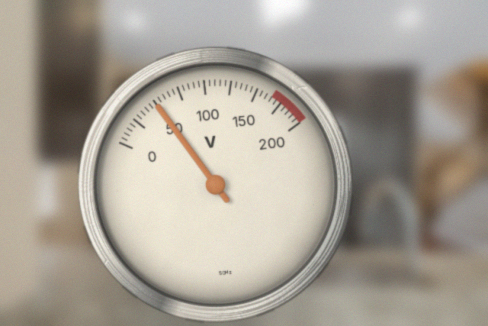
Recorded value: 50 V
